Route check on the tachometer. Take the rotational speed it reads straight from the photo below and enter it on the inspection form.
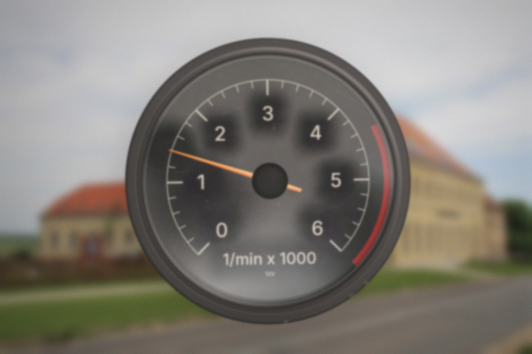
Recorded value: 1400 rpm
